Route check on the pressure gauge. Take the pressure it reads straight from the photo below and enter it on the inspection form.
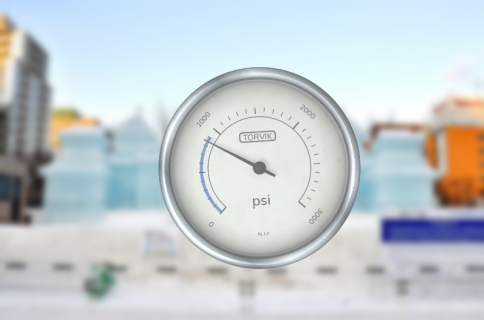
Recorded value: 850 psi
